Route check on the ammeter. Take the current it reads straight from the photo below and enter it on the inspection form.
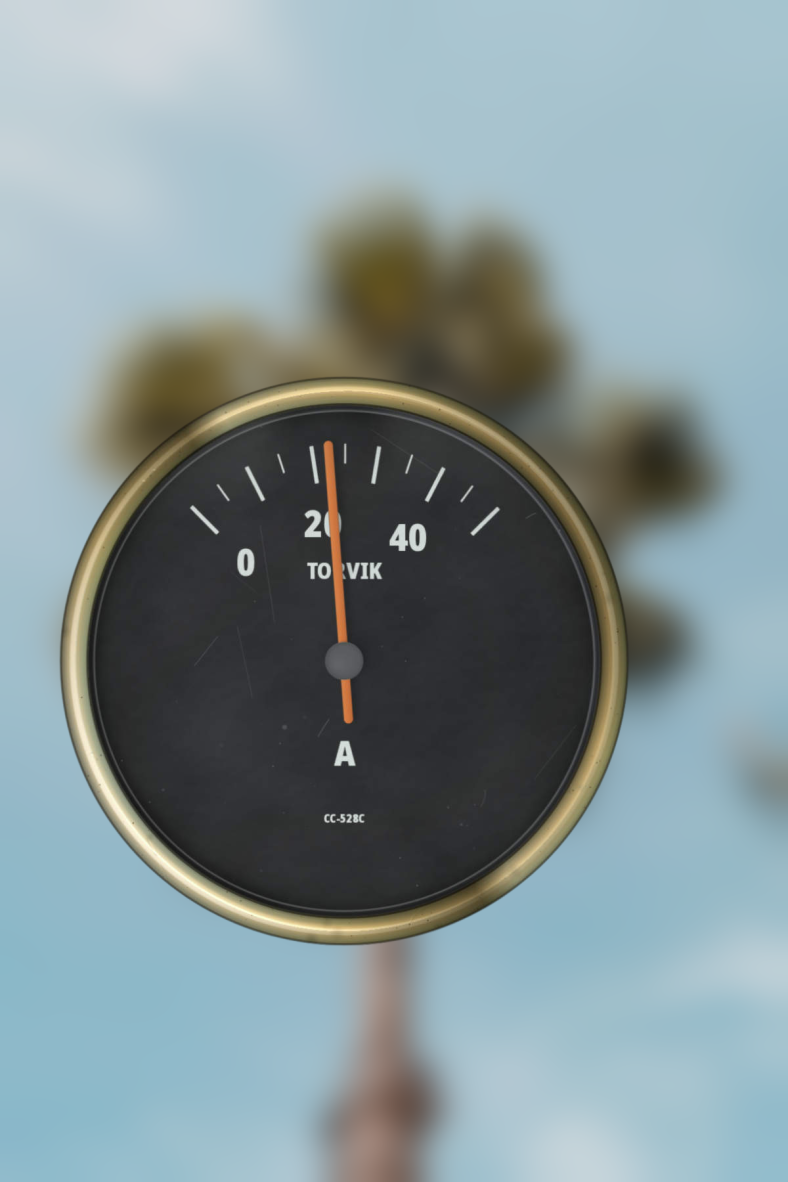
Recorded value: 22.5 A
